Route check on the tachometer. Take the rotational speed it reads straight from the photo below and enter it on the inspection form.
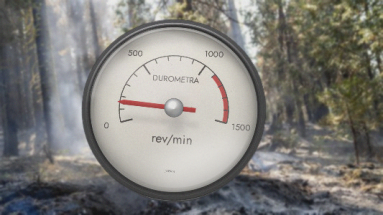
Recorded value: 150 rpm
